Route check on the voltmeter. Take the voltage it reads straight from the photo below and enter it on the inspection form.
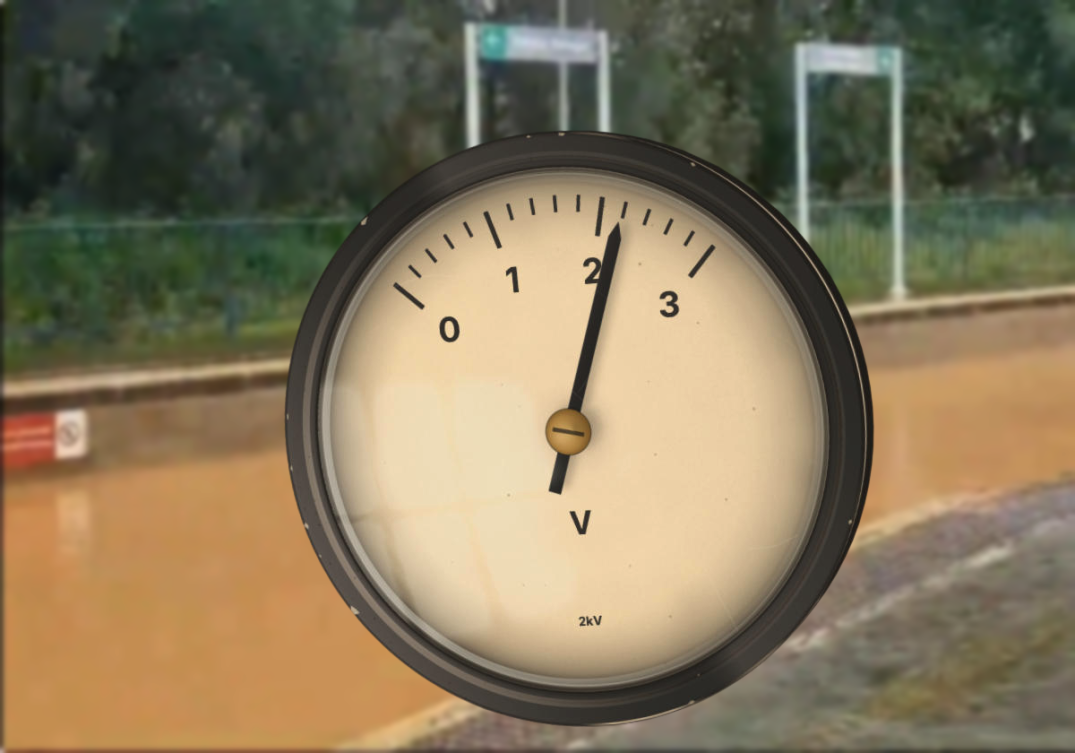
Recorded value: 2.2 V
